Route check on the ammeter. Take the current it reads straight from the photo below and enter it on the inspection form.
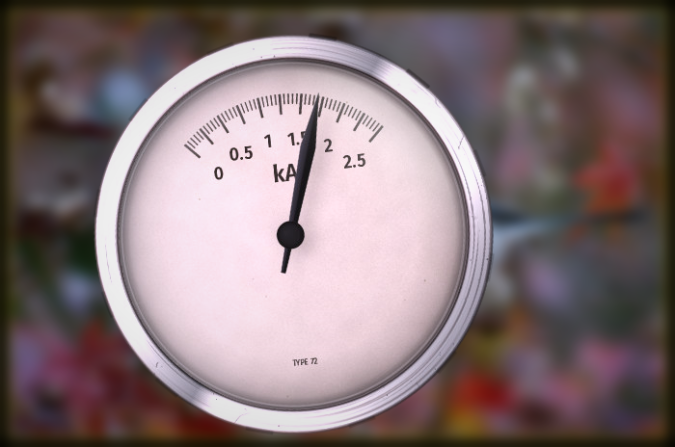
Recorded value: 1.7 kA
